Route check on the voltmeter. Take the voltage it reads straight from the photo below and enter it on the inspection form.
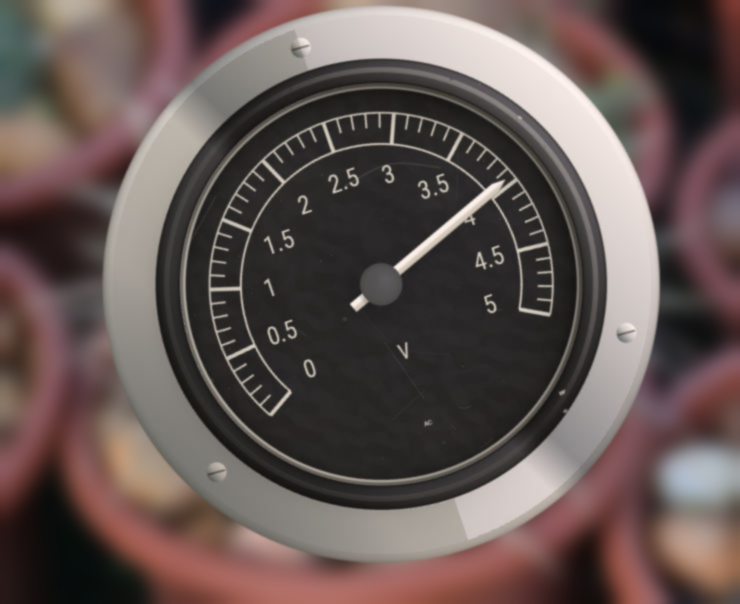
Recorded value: 3.95 V
